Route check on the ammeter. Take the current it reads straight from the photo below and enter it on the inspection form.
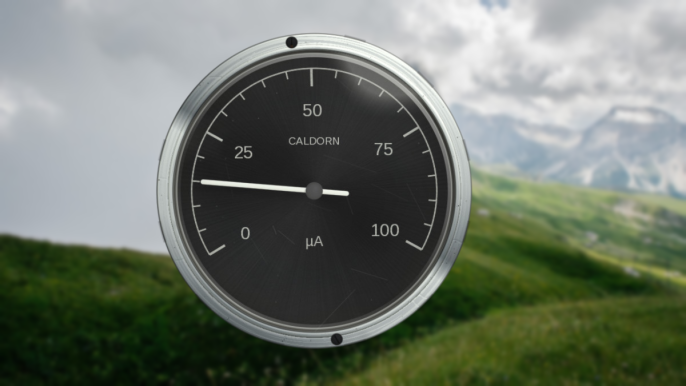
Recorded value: 15 µA
